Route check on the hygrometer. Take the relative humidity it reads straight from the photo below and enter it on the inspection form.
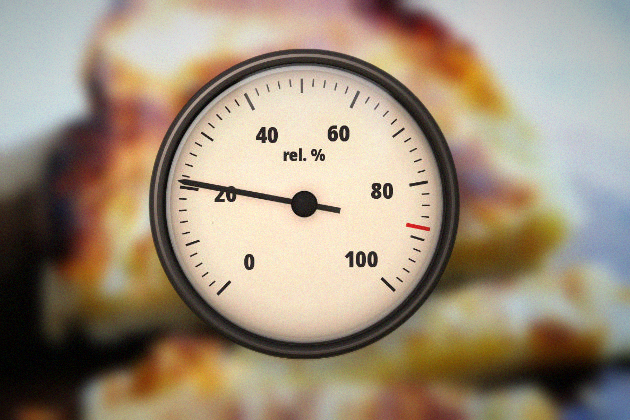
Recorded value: 21 %
